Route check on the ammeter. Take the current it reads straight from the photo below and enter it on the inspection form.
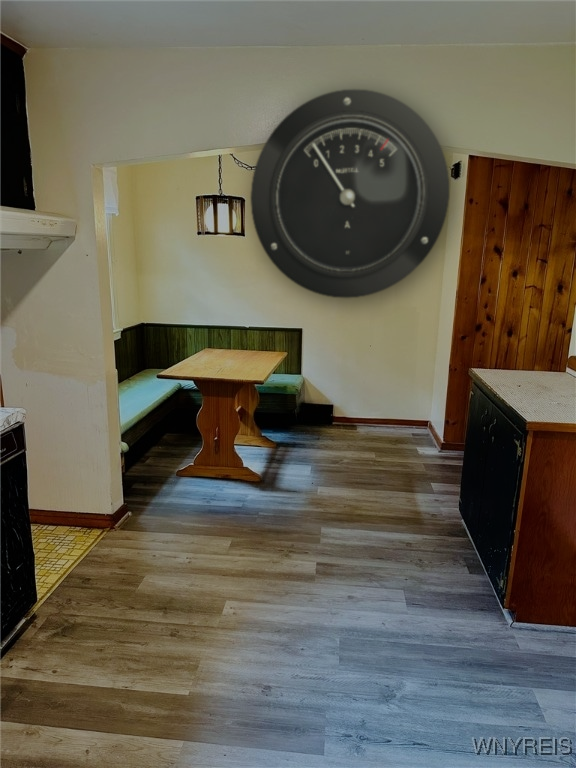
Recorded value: 0.5 A
